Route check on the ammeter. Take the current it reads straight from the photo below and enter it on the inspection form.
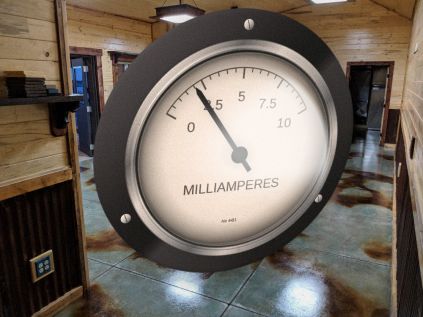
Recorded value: 2 mA
